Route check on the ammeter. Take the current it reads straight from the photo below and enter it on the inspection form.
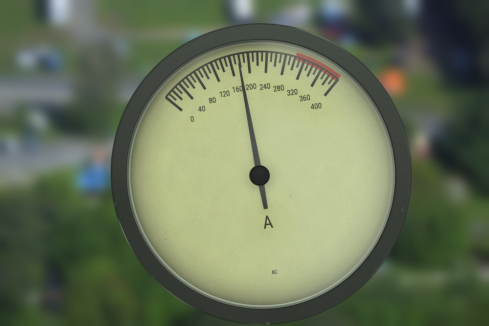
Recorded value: 180 A
